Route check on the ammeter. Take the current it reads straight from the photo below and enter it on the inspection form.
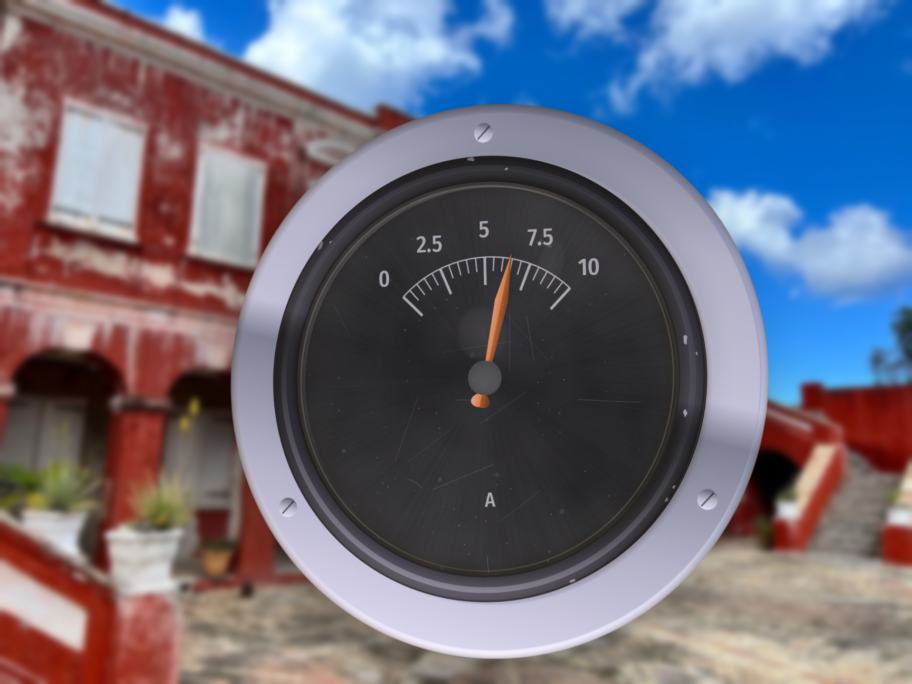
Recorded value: 6.5 A
